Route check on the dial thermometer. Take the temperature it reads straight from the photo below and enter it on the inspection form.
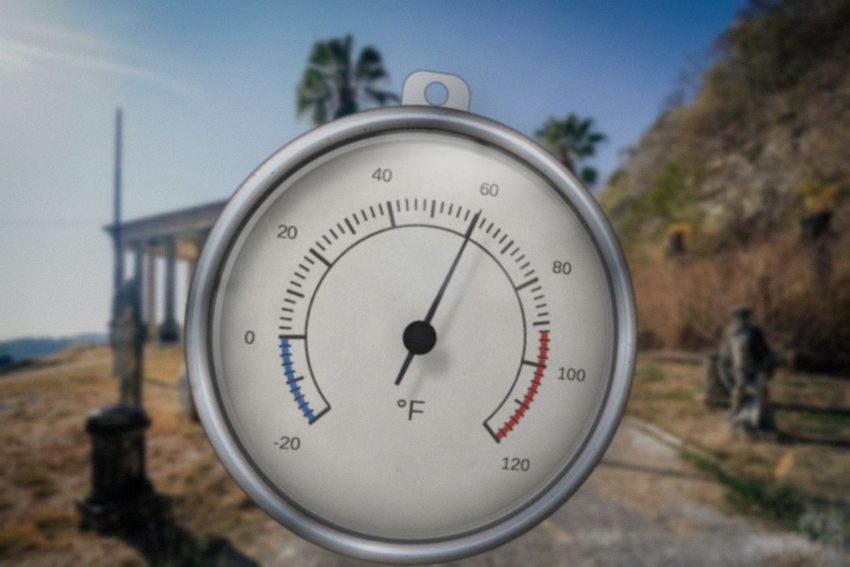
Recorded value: 60 °F
